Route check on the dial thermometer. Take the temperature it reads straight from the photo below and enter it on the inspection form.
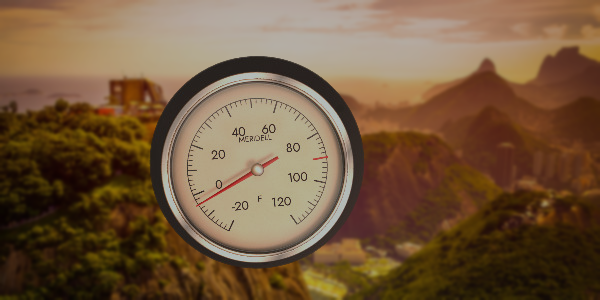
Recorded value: -4 °F
